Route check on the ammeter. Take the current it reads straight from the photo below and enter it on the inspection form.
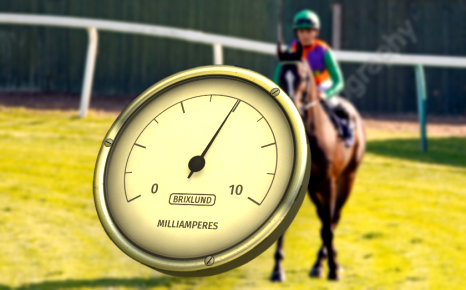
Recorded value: 6 mA
